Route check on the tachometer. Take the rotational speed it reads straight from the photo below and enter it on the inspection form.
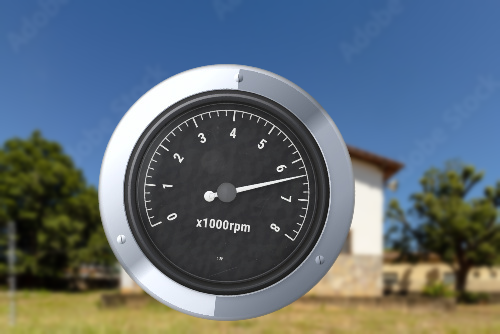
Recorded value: 6400 rpm
